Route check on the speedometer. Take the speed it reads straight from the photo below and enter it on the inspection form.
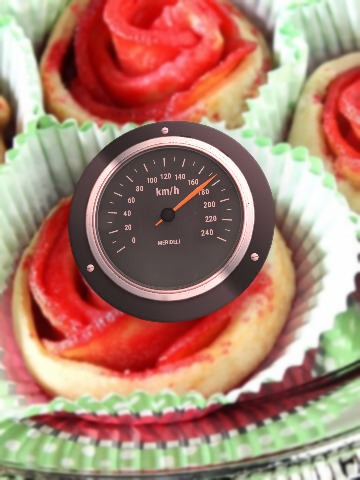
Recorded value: 175 km/h
